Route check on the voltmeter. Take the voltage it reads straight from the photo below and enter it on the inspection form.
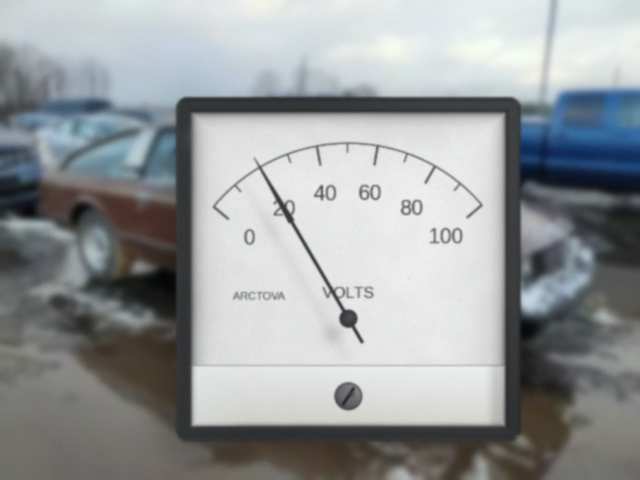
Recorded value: 20 V
